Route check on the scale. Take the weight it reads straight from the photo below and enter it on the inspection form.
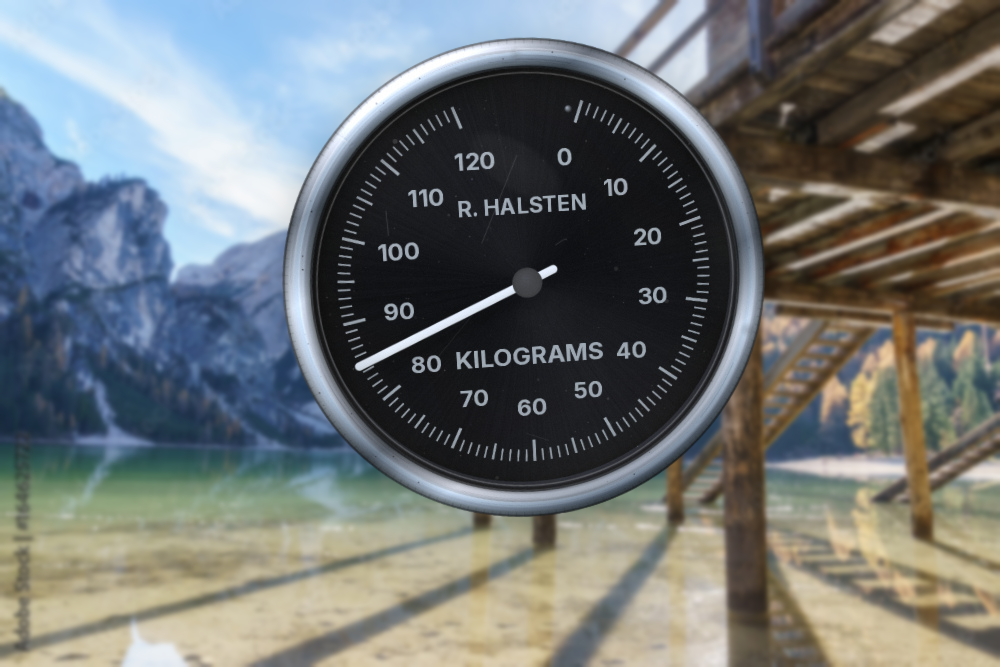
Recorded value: 85 kg
